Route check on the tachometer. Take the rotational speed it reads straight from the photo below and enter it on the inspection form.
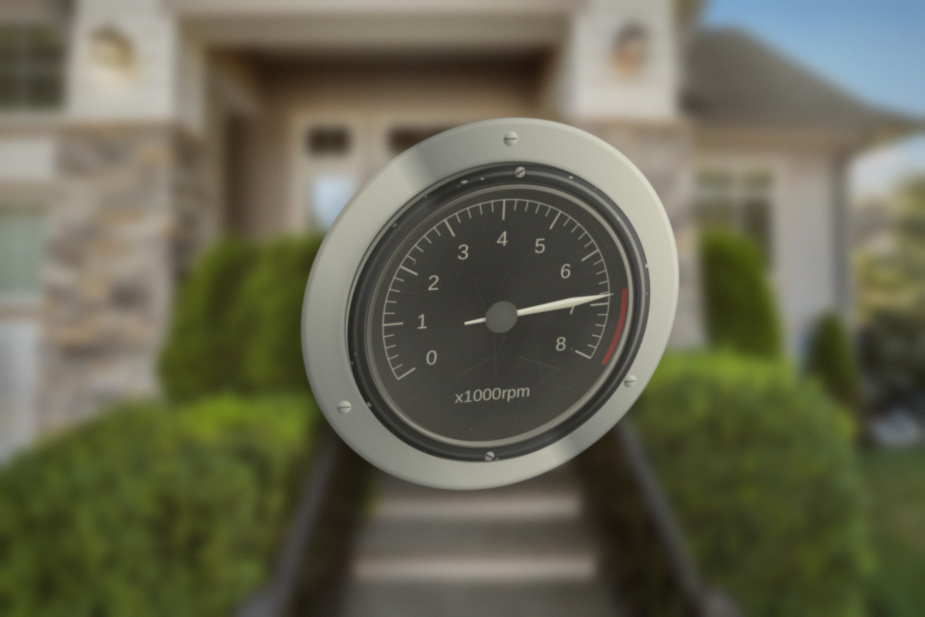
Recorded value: 6800 rpm
